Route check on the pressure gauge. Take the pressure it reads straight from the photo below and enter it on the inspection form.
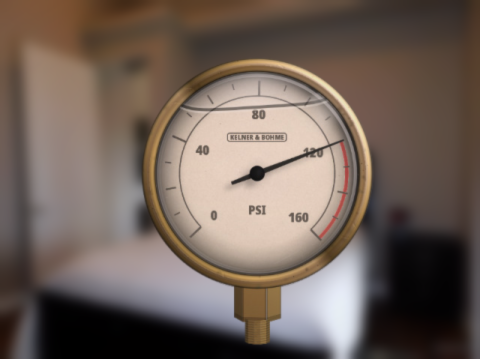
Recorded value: 120 psi
